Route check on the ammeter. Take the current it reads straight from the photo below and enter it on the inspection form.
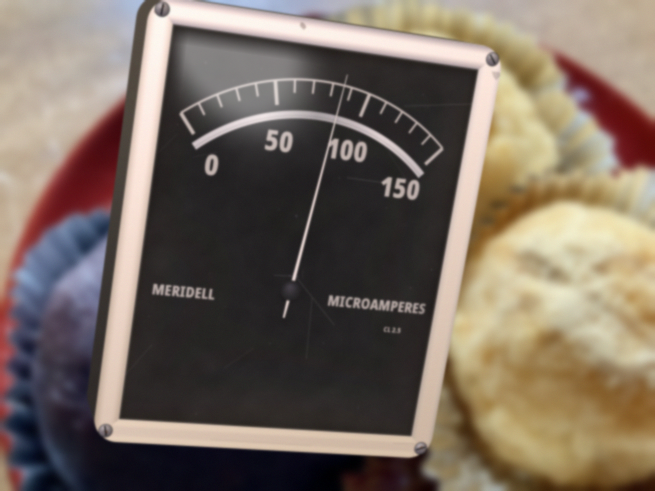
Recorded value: 85 µA
